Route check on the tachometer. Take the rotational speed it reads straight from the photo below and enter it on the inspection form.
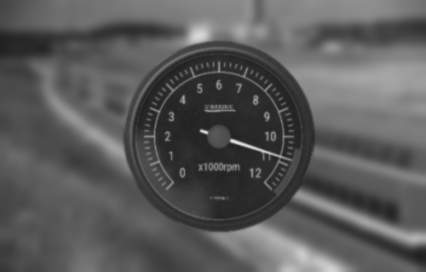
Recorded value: 10800 rpm
